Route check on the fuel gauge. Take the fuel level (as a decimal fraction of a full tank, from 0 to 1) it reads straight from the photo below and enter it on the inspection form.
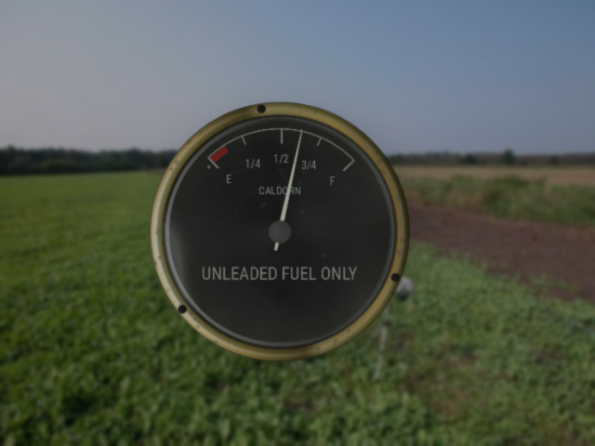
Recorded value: 0.625
